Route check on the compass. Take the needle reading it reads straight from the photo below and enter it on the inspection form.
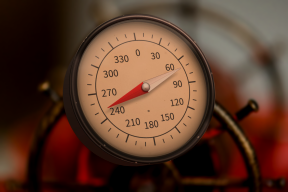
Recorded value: 250 °
